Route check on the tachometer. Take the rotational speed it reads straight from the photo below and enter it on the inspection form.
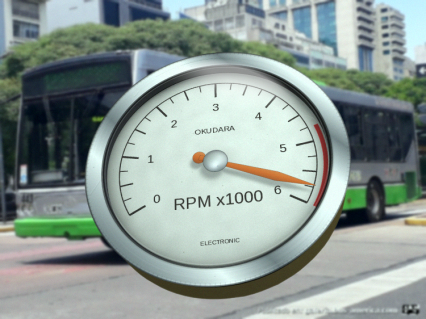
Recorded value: 5750 rpm
